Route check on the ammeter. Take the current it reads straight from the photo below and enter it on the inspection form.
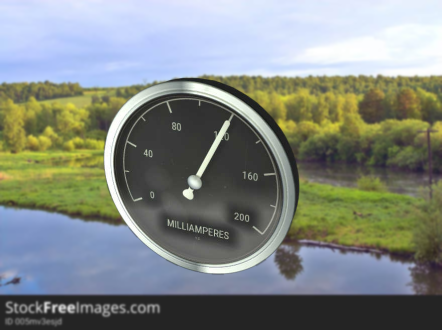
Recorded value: 120 mA
